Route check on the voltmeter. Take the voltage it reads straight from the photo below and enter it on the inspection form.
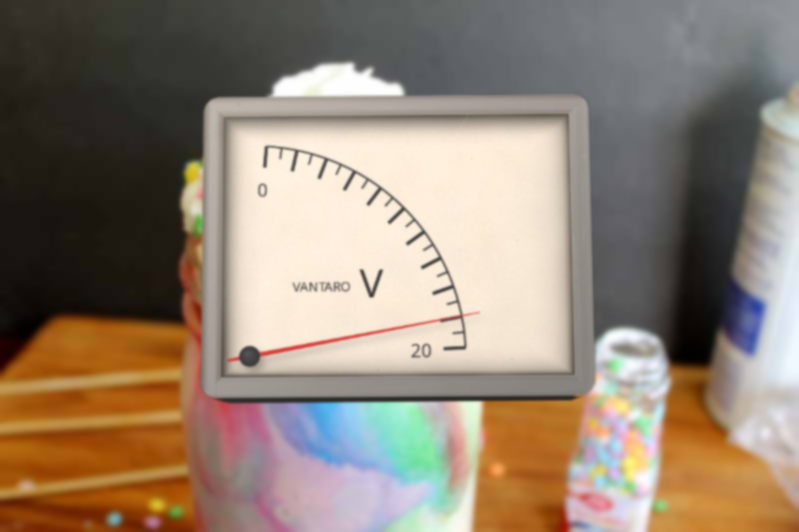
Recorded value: 18 V
